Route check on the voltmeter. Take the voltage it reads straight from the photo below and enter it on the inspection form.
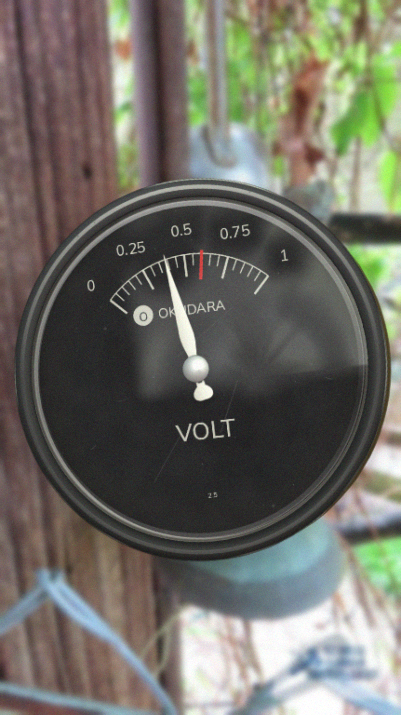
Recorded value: 0.4 V
